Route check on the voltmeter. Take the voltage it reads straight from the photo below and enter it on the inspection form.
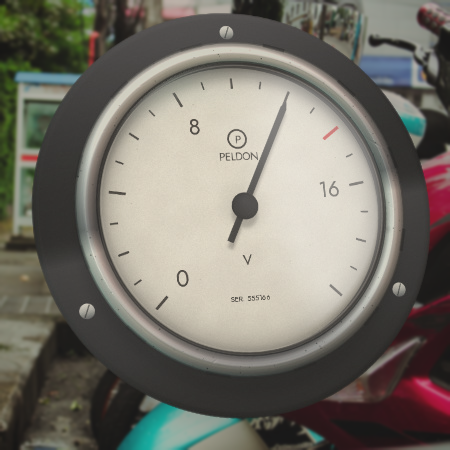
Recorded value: 12 V
